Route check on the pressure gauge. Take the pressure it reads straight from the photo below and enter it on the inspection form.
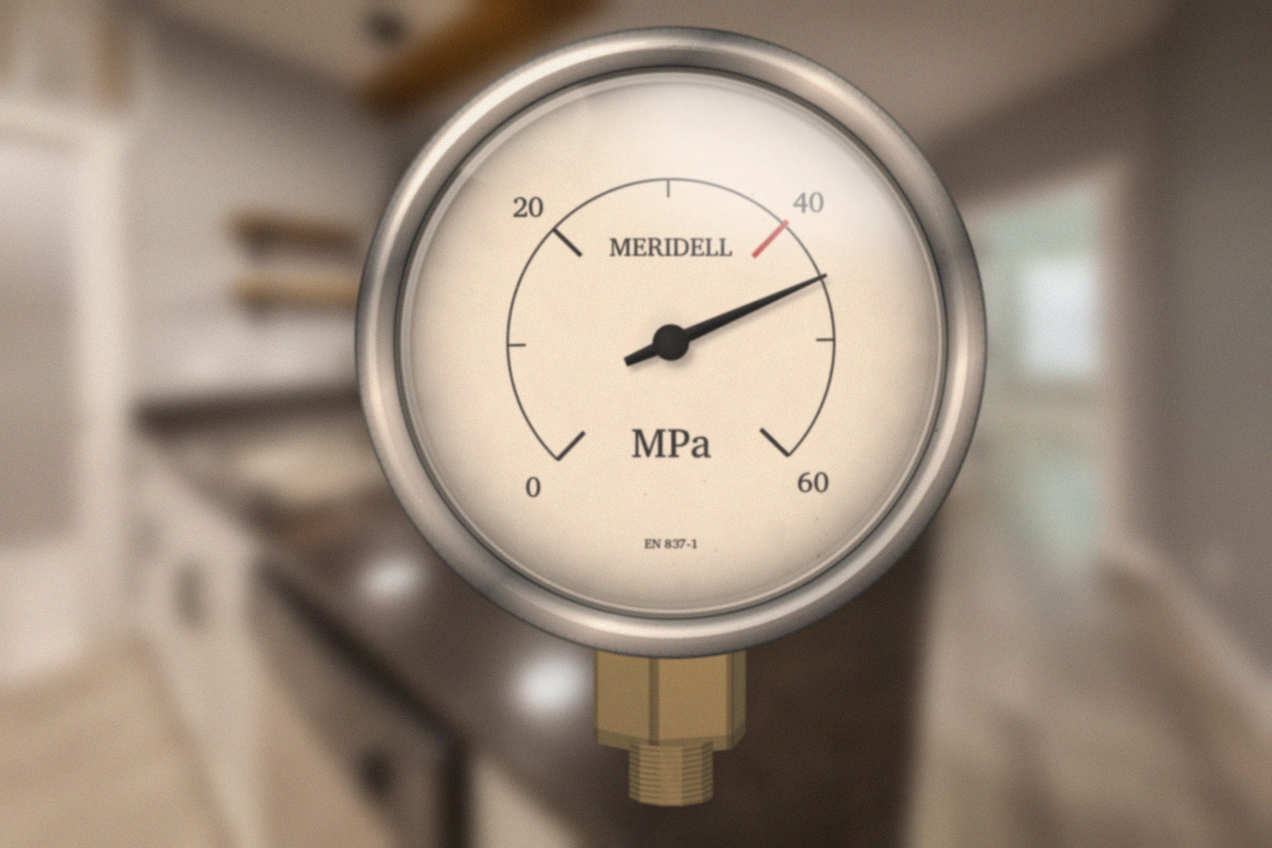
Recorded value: 45 MPa
